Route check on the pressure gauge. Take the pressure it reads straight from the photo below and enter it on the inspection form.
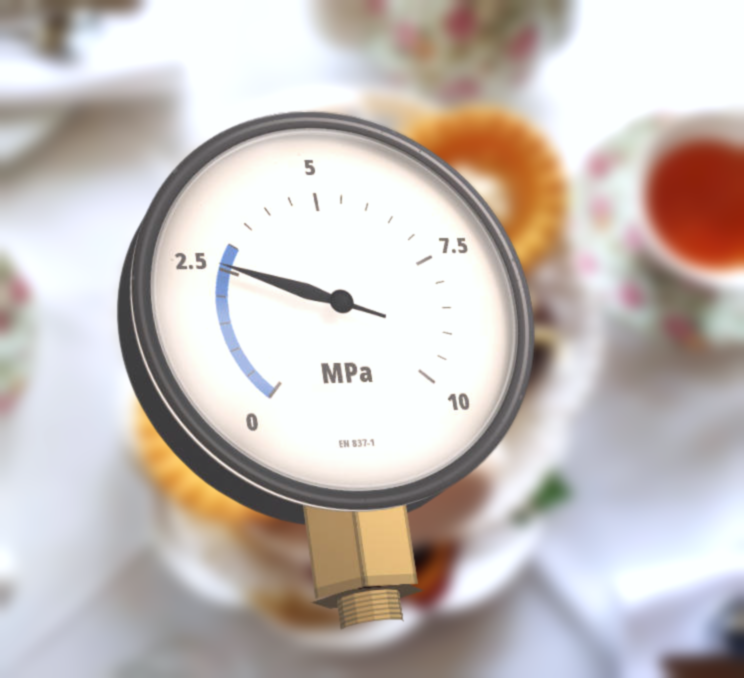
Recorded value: 2.5 MPa
